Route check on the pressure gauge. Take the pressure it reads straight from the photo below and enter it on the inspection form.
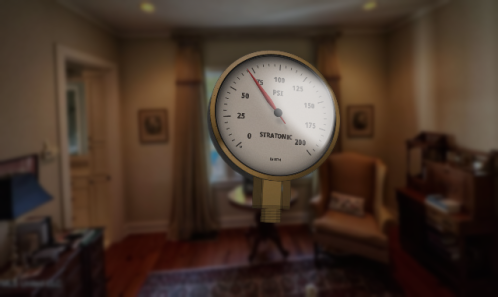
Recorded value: 70 psi
